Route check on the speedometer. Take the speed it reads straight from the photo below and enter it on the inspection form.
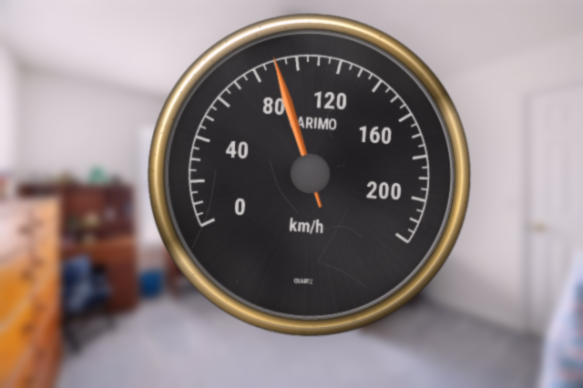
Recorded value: 90 km/h
